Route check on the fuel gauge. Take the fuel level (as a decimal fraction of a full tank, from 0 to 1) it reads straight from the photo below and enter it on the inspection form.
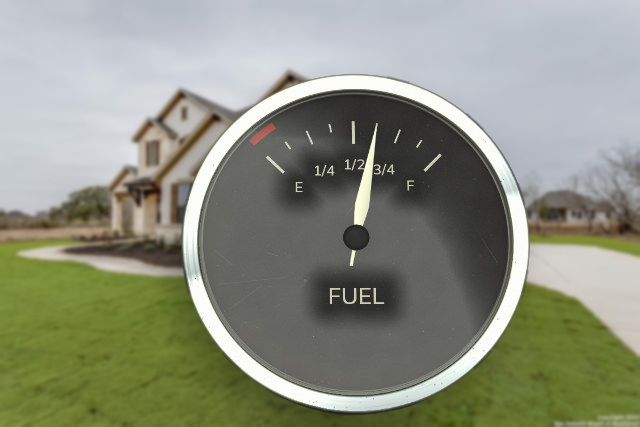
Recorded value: 0.625
